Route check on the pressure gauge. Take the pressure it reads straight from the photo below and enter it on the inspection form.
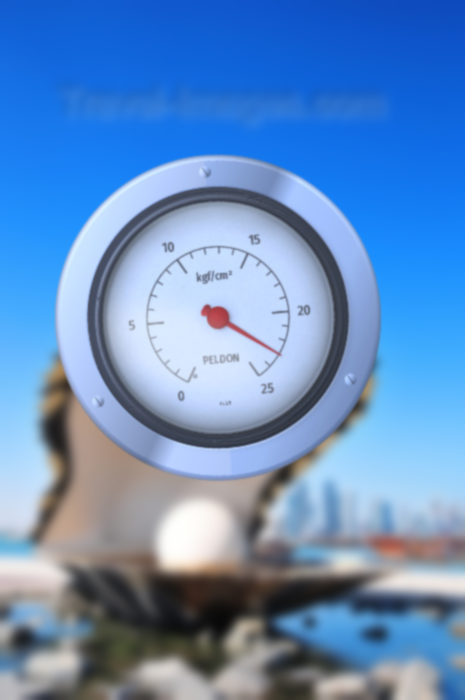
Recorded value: 23 kg/cm²
